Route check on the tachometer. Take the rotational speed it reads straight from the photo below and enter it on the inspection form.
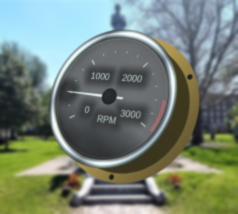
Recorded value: 400 rpm
